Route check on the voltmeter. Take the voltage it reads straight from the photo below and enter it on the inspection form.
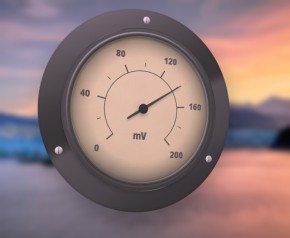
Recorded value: 140 mV
